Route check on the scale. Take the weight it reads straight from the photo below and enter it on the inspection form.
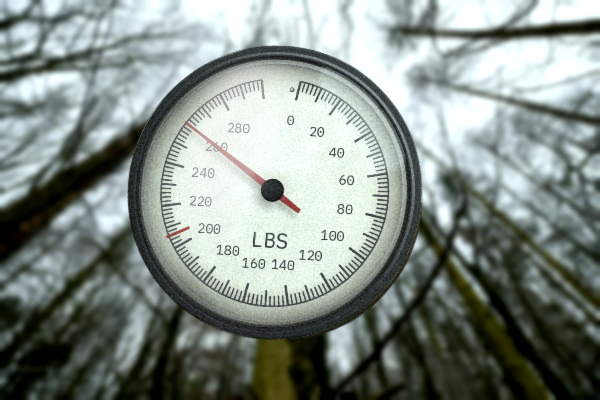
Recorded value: 260 lb
